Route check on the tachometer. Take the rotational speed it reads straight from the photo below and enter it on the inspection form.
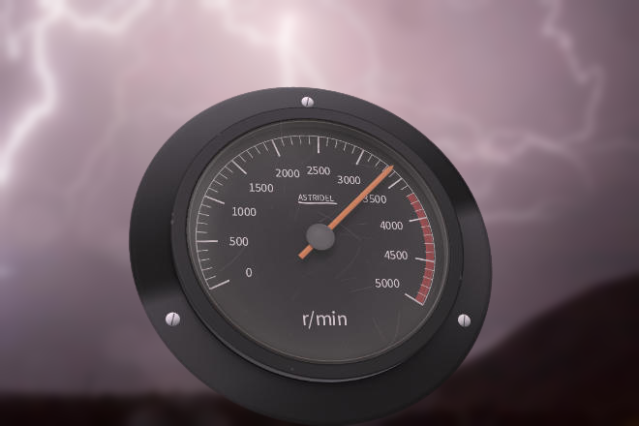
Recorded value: 3350 rpm
